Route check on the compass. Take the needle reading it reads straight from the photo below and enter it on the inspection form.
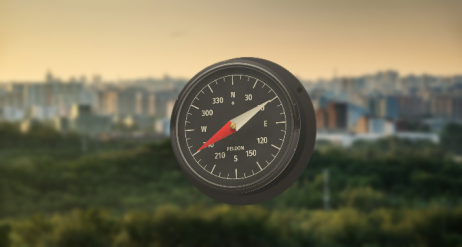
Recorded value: 240 °
